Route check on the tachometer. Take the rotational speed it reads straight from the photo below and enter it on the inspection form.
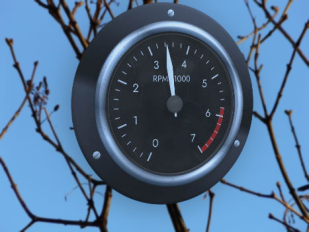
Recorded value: 3400 rpm
